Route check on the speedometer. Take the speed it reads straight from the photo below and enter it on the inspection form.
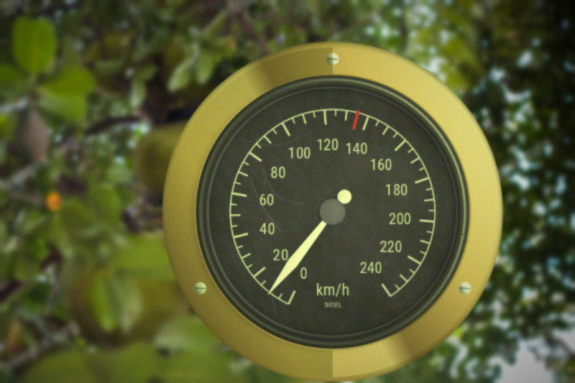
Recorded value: 10 km/h
